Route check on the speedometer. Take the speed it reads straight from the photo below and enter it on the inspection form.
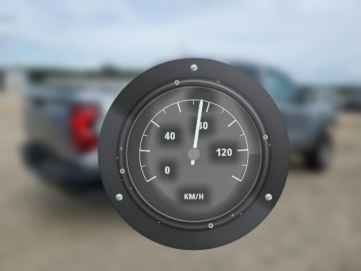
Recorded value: 75 km/h
